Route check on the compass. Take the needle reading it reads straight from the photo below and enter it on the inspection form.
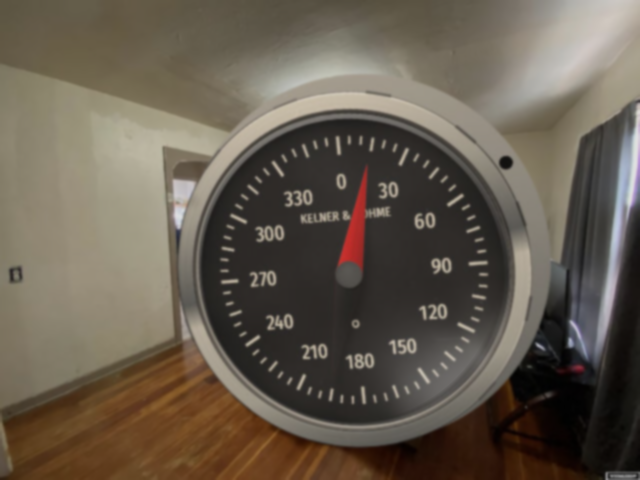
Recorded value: 15 °
